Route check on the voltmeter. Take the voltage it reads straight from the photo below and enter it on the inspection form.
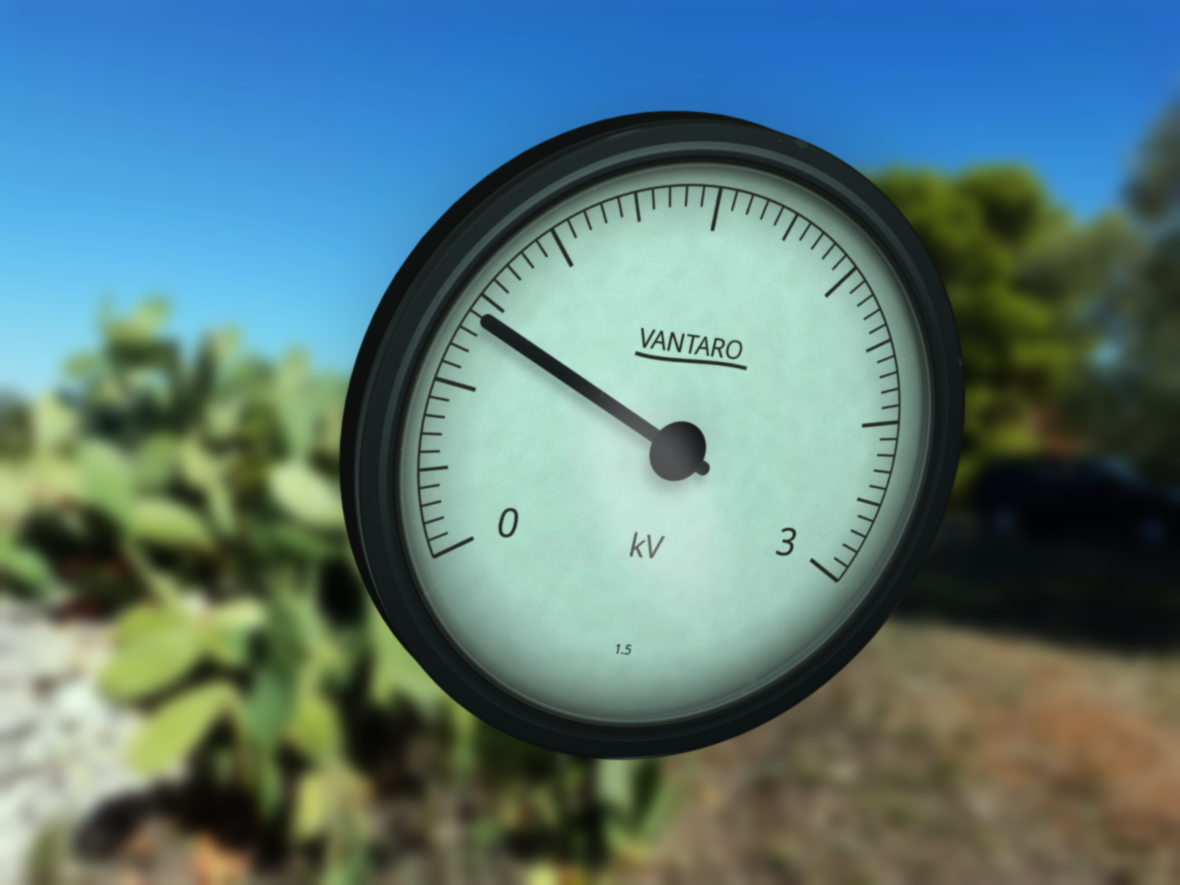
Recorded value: 0.7 kV
